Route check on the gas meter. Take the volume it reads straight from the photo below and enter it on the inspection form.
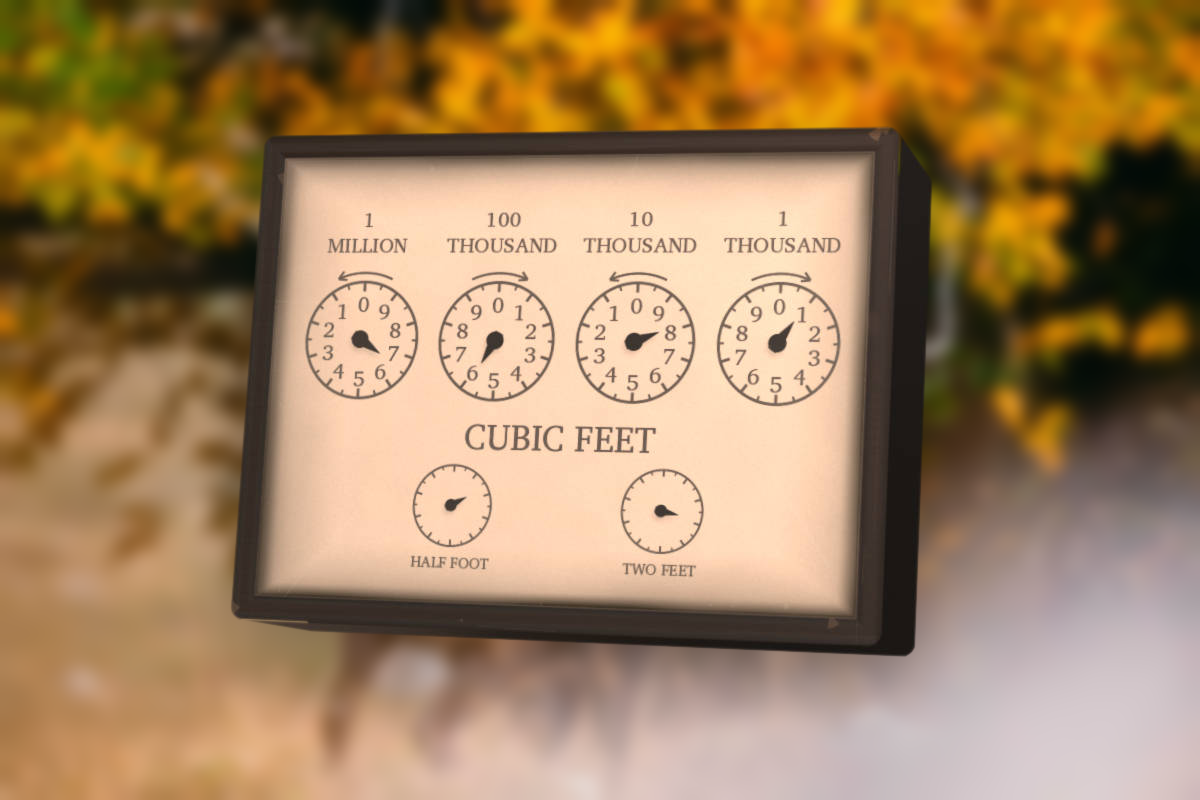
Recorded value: 658100 ft³
